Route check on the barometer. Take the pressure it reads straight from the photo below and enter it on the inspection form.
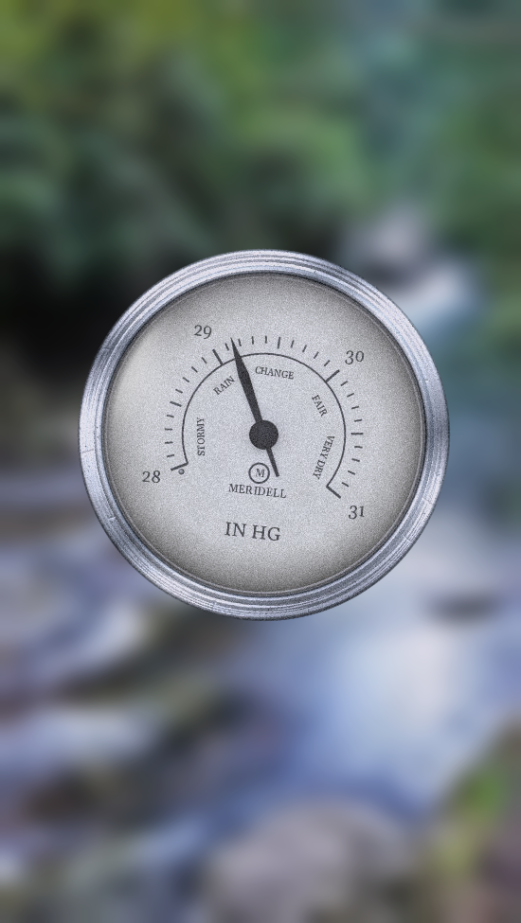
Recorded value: 29.15 inHg
